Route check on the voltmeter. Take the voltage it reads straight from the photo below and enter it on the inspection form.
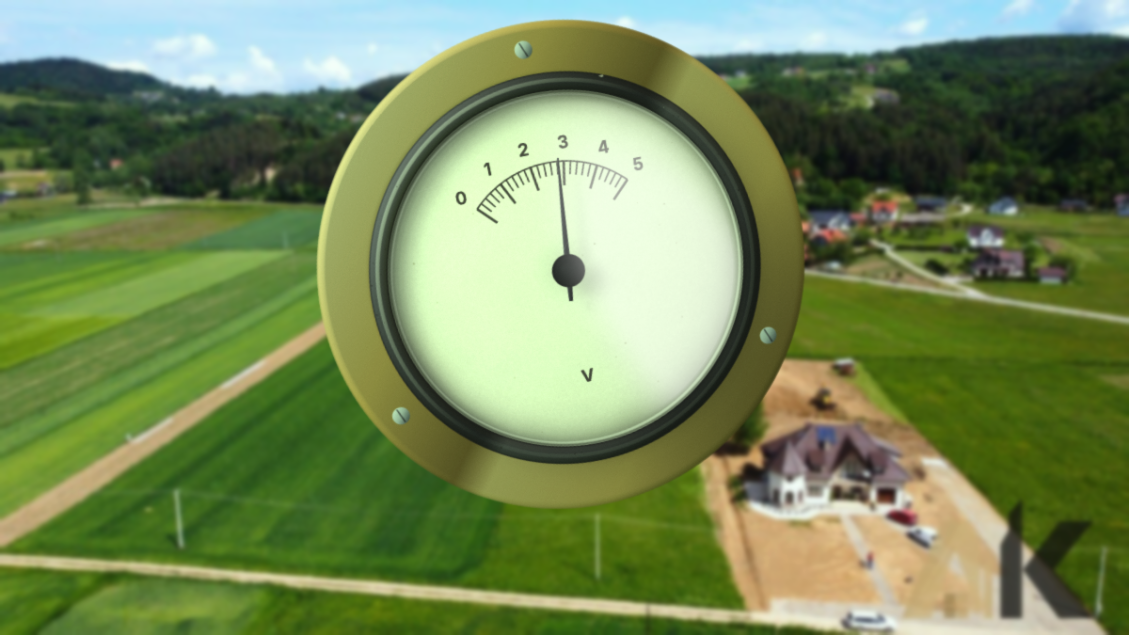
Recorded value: 2.8 V
